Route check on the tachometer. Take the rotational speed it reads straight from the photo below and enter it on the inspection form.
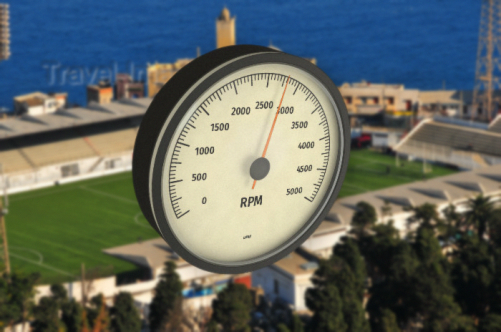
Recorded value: 2750 rpm
